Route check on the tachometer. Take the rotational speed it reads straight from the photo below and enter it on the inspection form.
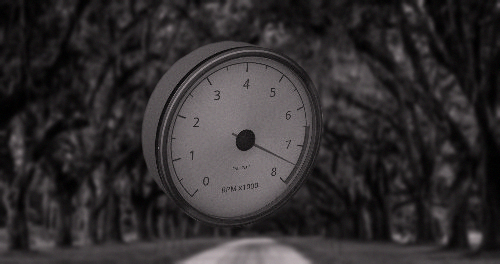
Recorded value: 7500 rpm
